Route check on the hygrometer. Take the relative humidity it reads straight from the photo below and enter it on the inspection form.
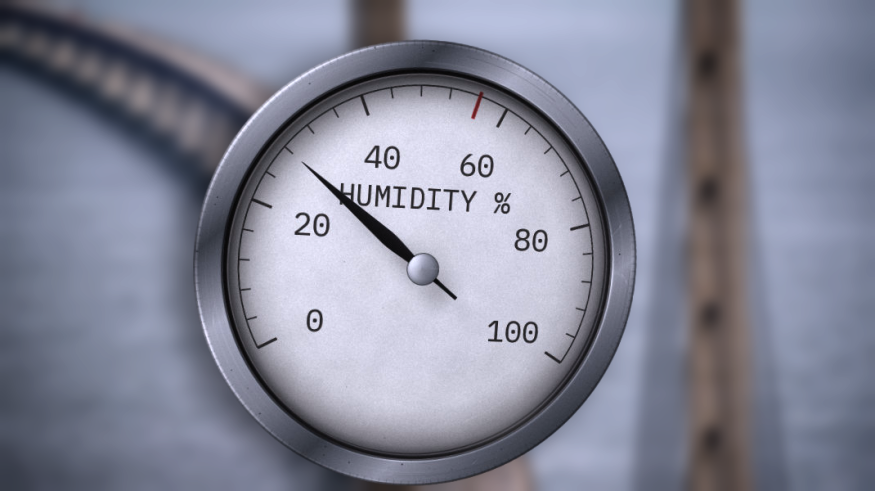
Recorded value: 28 %
